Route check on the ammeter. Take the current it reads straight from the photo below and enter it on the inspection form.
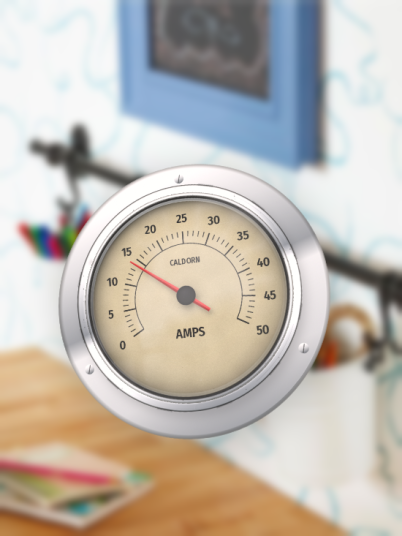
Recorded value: 14 A
